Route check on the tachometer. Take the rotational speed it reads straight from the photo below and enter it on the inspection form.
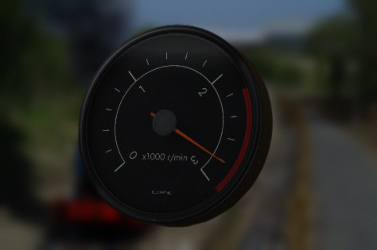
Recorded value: 2800 rpm
